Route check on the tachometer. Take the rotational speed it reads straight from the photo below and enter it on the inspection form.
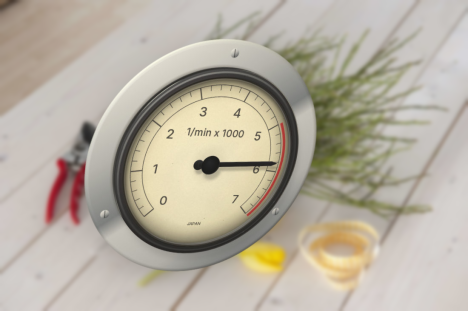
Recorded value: 5800 rpm
